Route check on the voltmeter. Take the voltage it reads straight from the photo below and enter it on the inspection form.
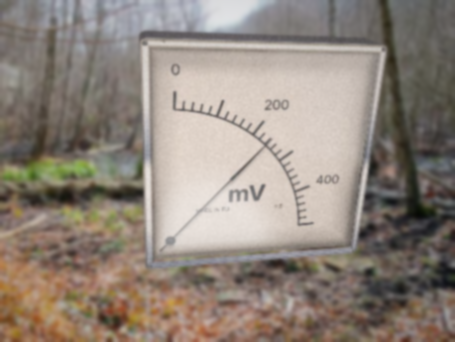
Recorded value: 240 mV
